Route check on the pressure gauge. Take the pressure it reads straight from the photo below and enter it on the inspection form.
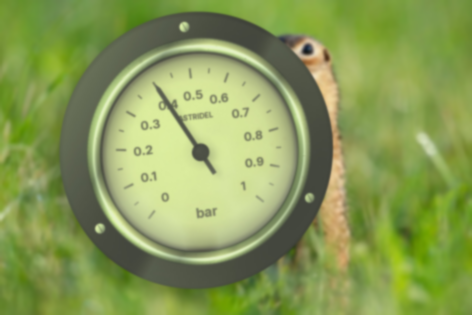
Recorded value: 0.4 bar
